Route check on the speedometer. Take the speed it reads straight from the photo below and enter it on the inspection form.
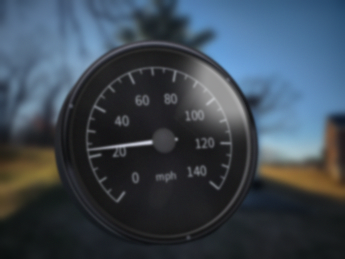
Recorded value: 22.5 mph
